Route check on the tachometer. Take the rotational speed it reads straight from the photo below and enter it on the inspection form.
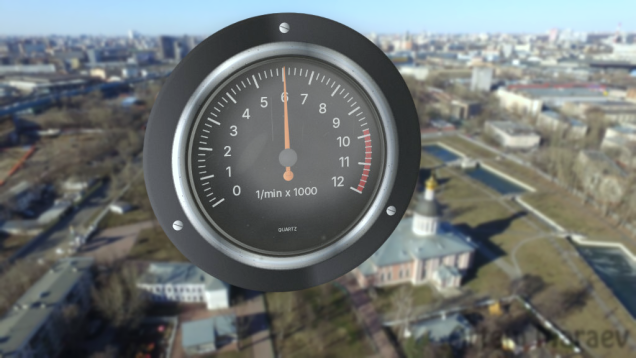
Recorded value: 6000 rpm
